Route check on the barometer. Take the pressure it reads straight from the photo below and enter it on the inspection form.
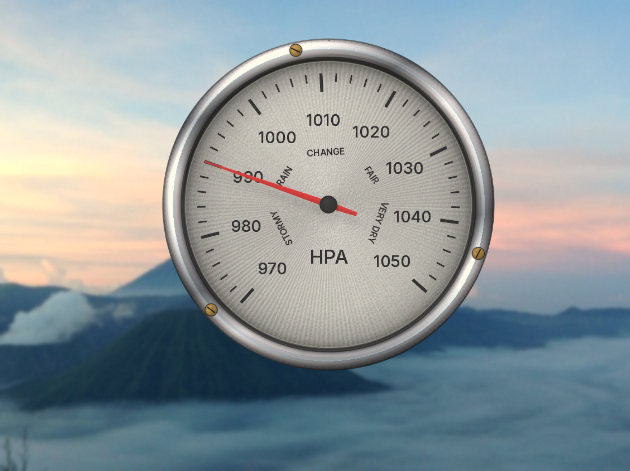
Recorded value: 990 hPa
